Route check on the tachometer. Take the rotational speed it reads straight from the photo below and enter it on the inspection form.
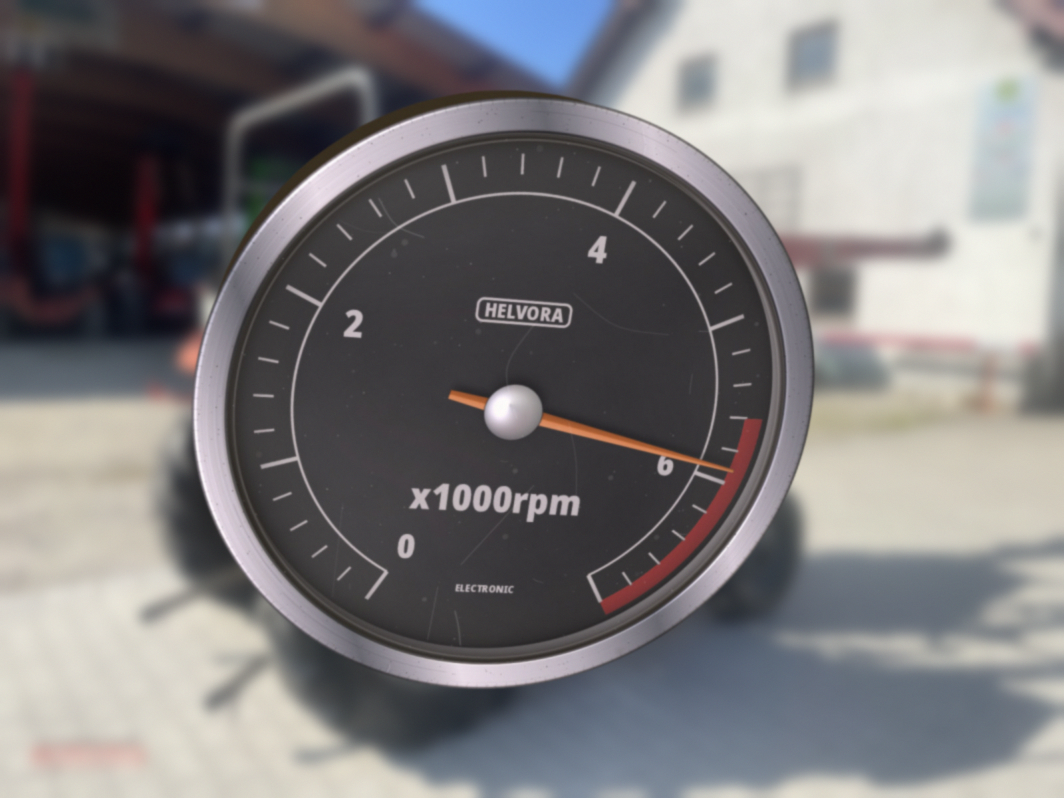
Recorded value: 5900 rpm
